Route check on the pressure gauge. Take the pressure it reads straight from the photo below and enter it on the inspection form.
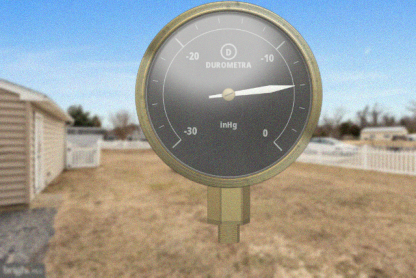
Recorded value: -6 inHg
